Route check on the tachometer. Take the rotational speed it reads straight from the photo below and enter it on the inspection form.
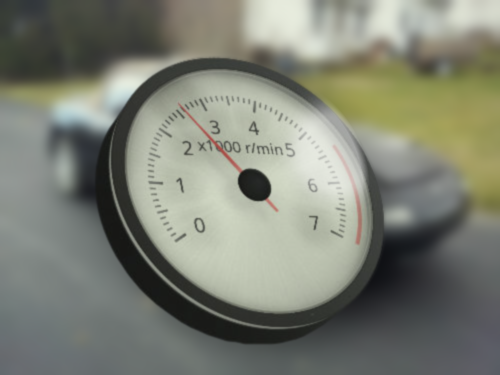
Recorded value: 2500 rpm
